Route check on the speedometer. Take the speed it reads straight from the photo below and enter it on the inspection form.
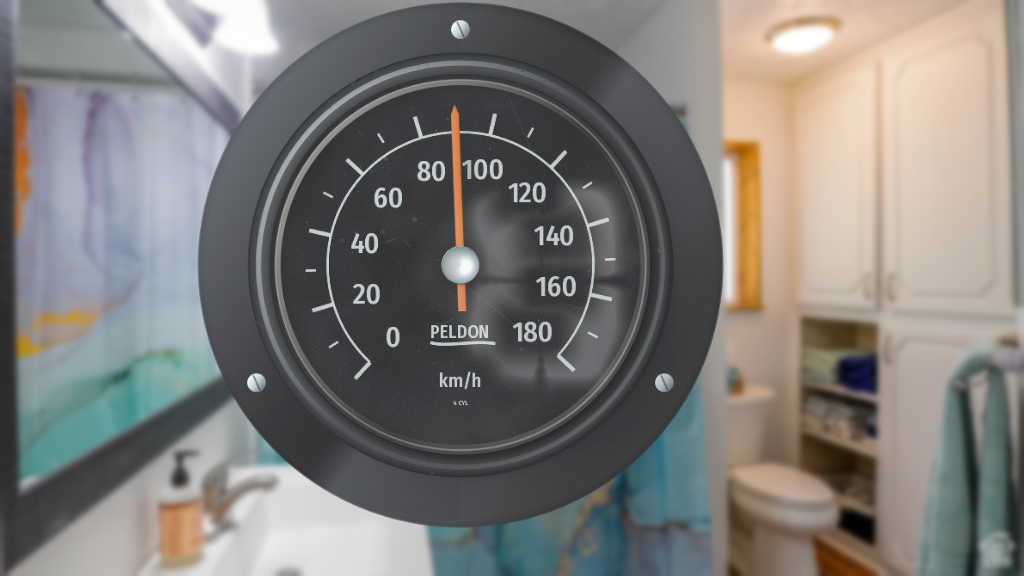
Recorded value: 90 km/h
